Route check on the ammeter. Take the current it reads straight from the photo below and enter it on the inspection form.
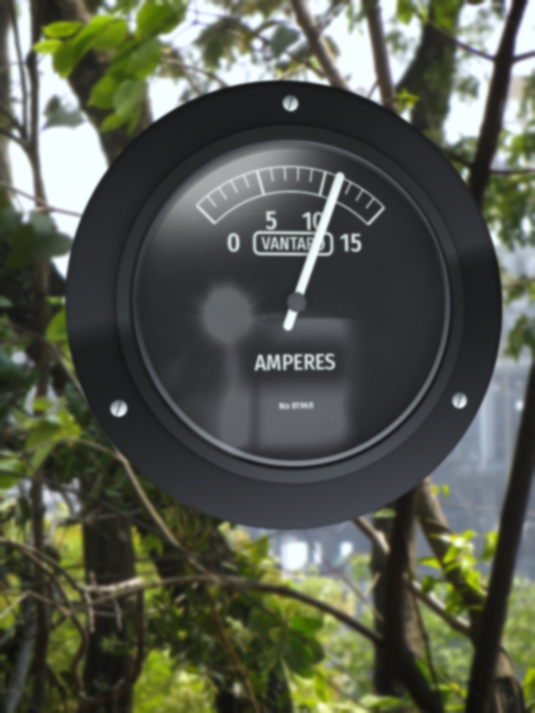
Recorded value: 11 A
